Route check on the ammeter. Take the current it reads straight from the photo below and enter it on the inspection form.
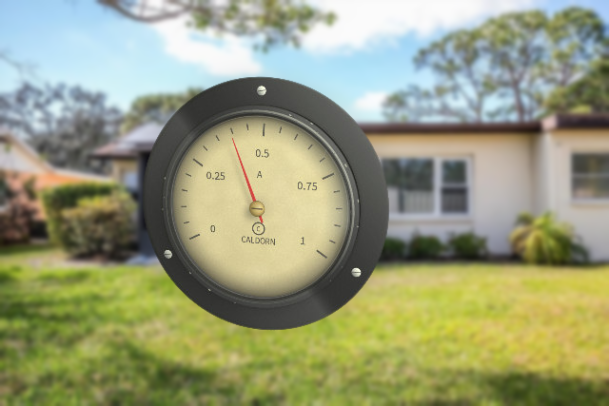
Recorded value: 0.4 A
